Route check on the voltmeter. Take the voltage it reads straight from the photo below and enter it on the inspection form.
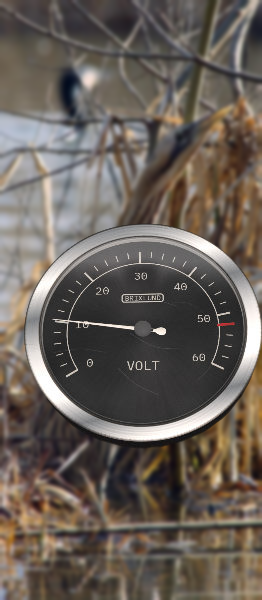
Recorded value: 10 V
